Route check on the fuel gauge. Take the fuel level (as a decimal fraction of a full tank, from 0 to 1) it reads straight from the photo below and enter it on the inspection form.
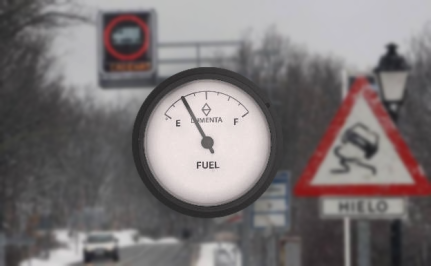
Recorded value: 0.25
